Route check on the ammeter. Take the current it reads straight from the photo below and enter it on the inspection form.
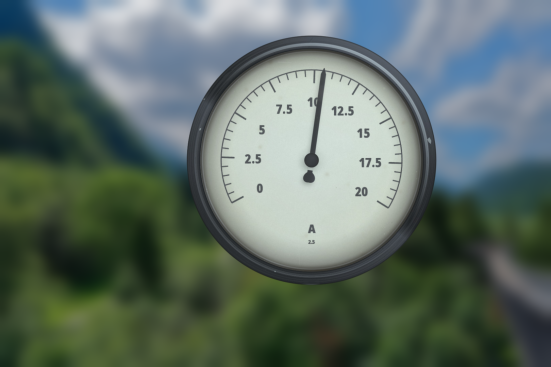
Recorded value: 10.5 A
